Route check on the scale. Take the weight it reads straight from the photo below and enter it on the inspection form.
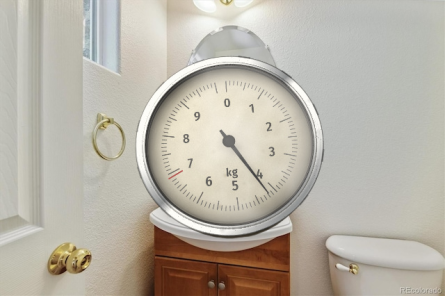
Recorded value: 4.2 kg
